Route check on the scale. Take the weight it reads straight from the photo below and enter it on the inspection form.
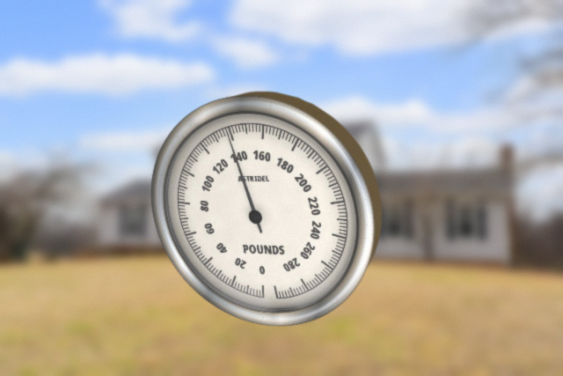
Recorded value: 140 lb
